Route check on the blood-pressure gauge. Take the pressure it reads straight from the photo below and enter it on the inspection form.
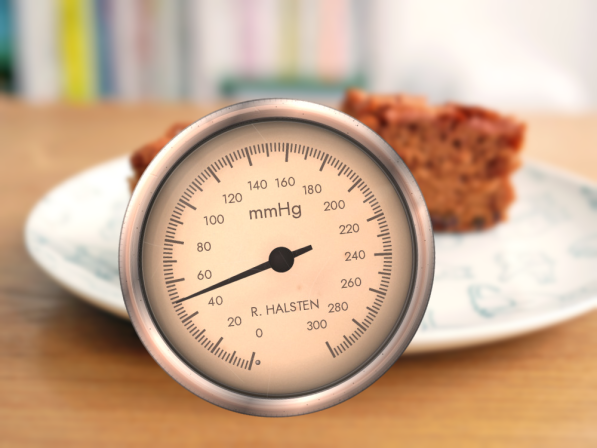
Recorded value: 50 mmHg
